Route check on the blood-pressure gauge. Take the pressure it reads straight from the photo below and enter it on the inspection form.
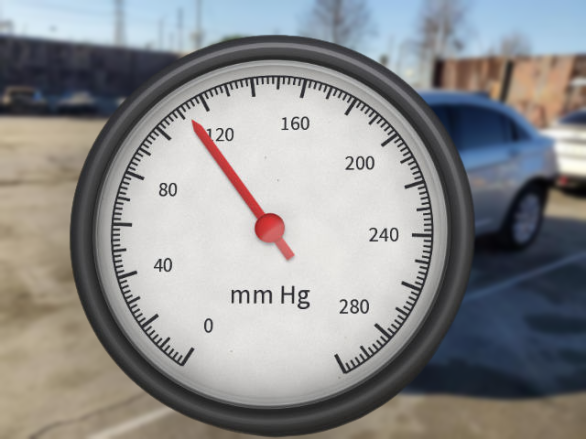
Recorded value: 112 mmHg
